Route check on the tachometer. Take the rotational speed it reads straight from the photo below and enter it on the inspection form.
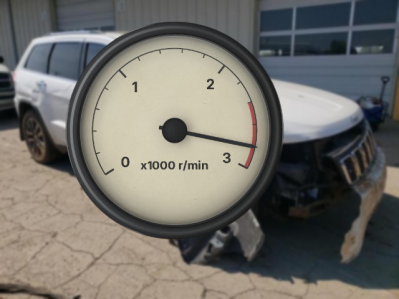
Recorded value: 2800 rpm
